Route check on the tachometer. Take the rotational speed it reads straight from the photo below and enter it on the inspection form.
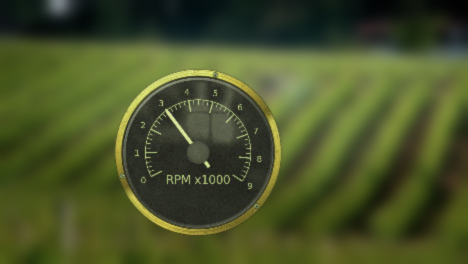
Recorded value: 3000 rpm
